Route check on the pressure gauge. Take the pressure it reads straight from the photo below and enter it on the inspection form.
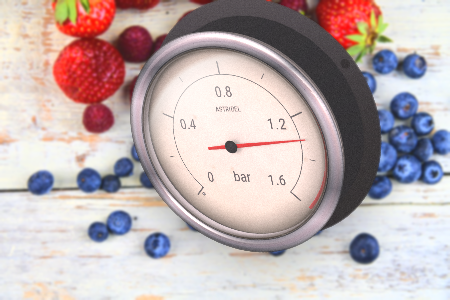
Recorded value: 1.3 bar
